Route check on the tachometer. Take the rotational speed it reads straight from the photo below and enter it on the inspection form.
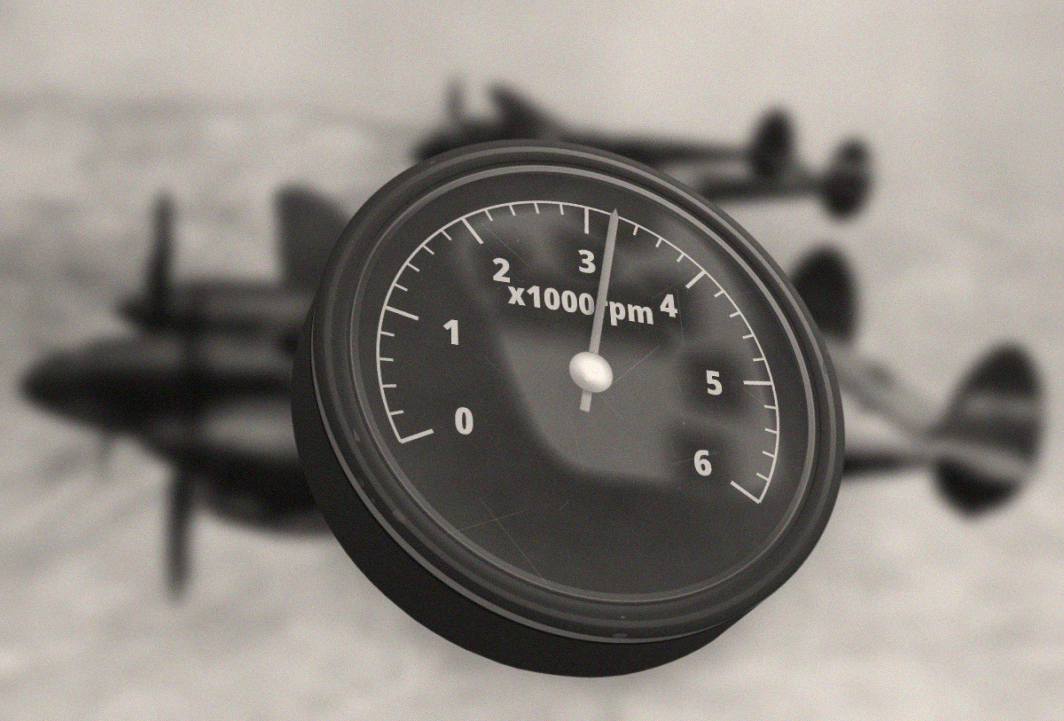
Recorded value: 3200 rpm
